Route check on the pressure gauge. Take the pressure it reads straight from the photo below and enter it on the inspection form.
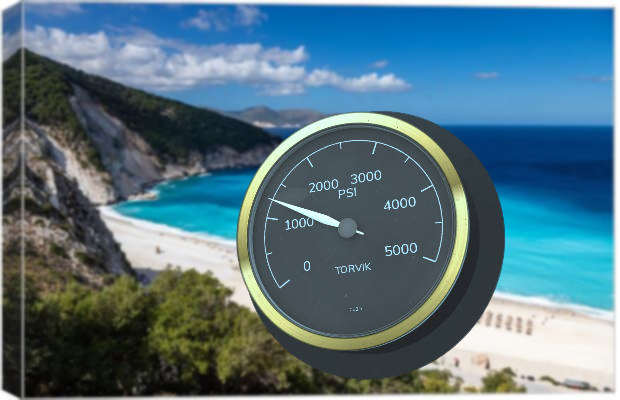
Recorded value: 1250 psi
